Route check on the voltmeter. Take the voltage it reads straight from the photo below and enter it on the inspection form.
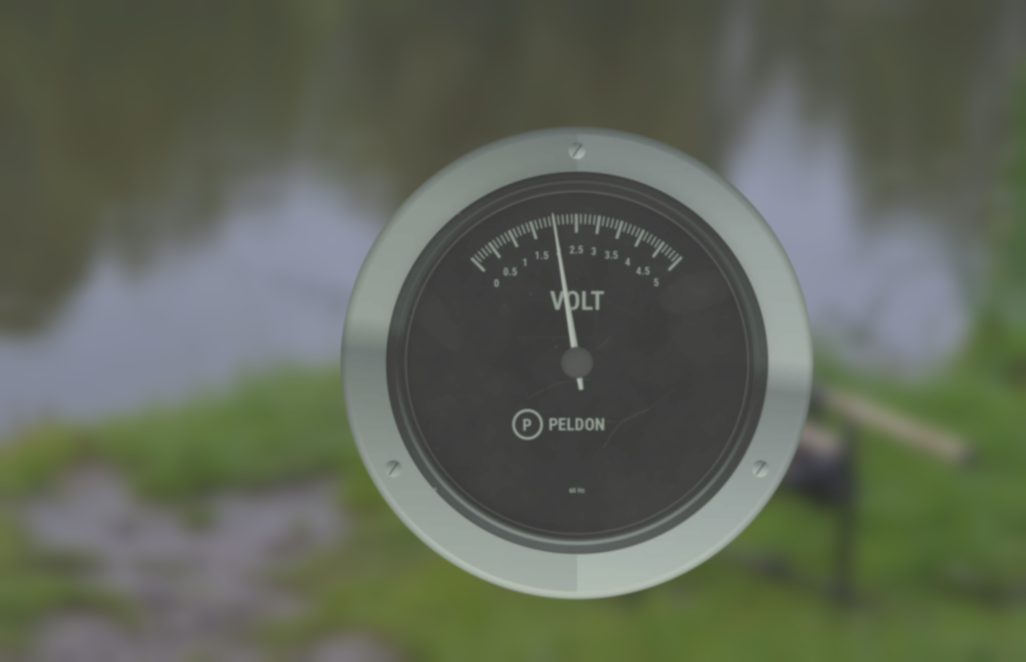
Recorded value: 2 V
